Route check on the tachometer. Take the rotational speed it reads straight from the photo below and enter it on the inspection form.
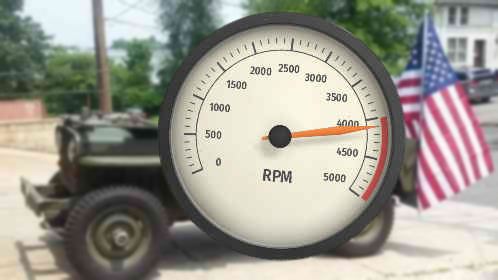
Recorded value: 4100 rpm
